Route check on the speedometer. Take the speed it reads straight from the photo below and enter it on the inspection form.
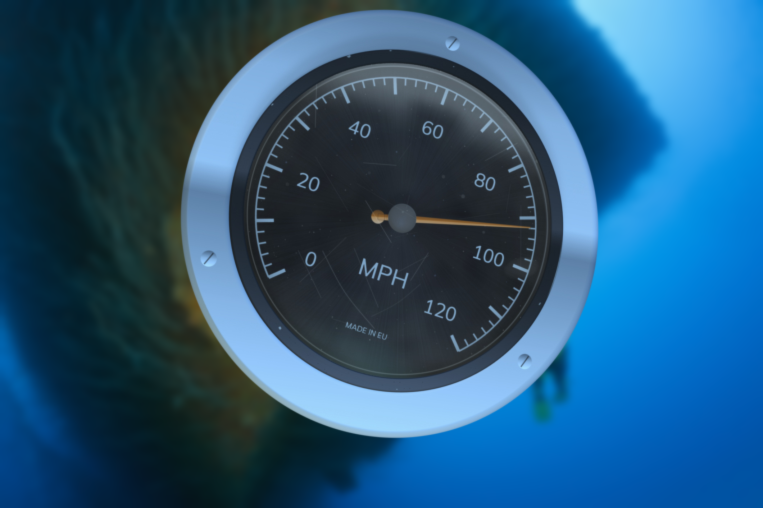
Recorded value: 92 mph
